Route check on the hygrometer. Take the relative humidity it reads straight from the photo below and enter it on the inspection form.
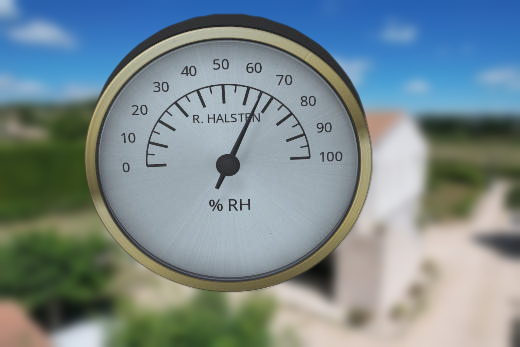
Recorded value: 65 %
